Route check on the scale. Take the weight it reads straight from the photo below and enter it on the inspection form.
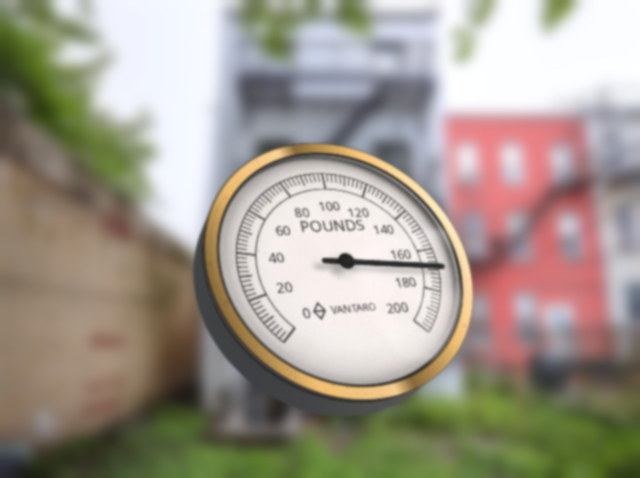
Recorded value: 170 lb
